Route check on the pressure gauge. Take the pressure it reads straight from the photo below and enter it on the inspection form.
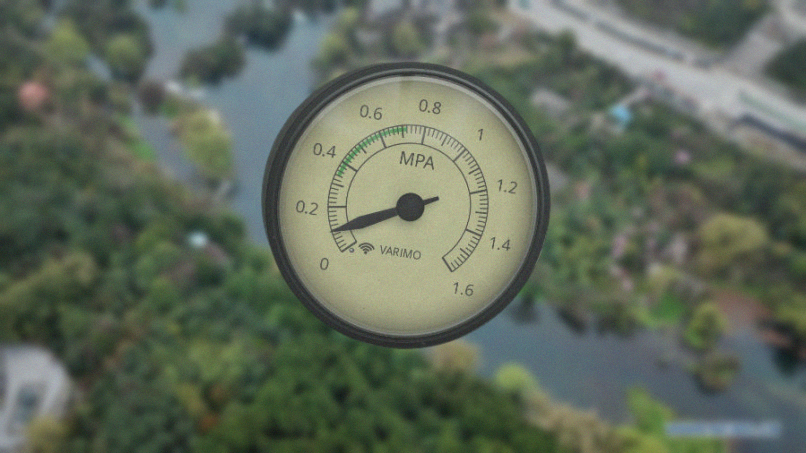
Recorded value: 0.1 MPa
